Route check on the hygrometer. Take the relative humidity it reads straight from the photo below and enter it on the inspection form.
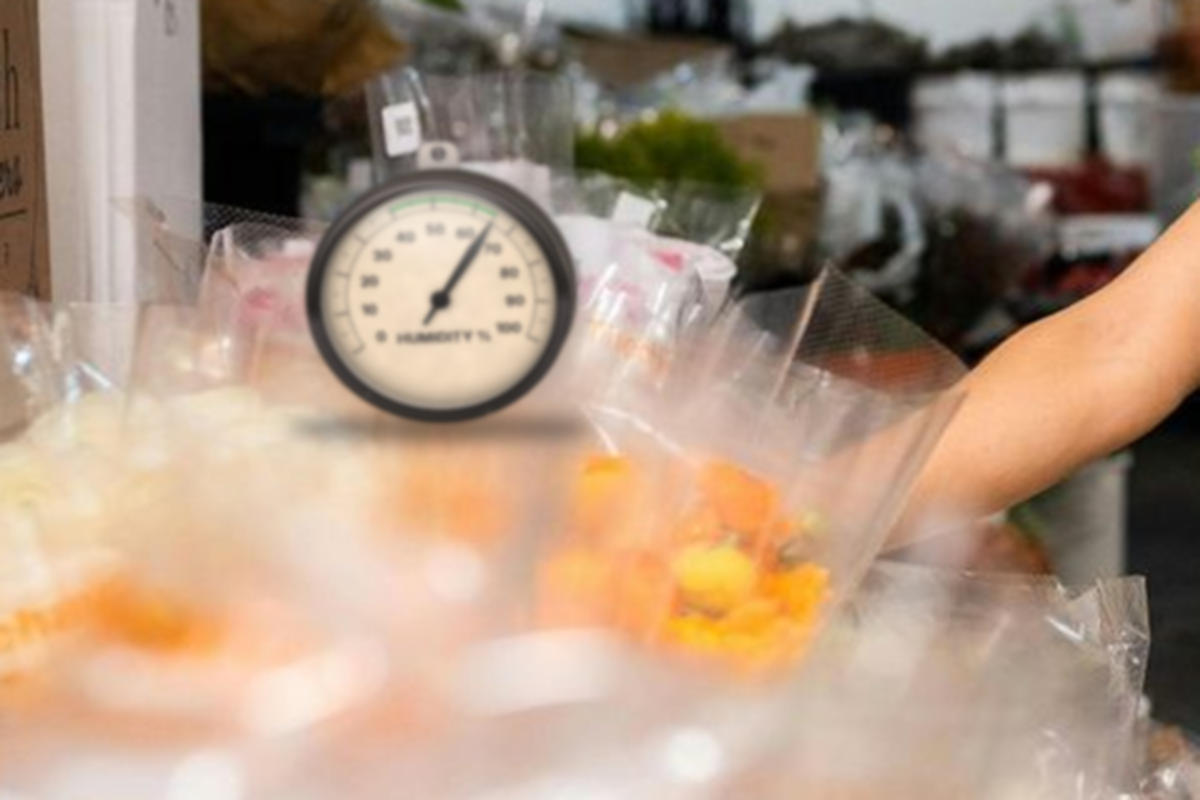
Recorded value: 65 %
